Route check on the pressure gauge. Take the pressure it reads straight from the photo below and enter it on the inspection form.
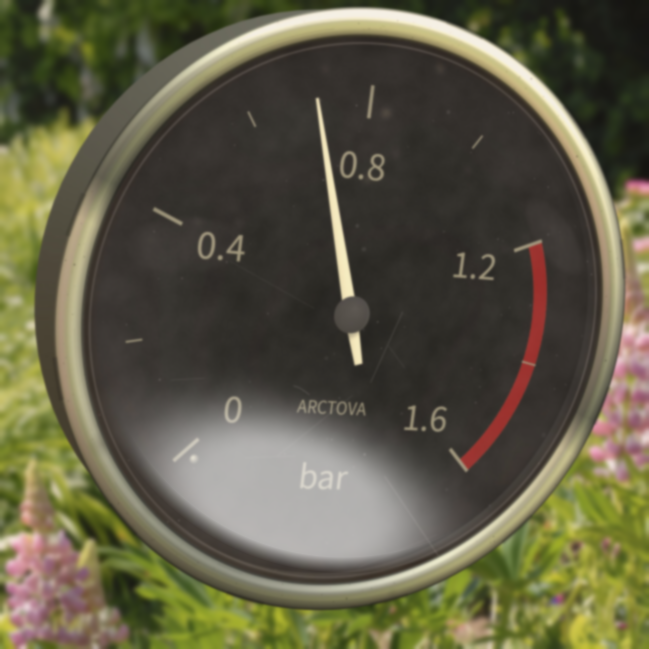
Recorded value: 0.7 bar
